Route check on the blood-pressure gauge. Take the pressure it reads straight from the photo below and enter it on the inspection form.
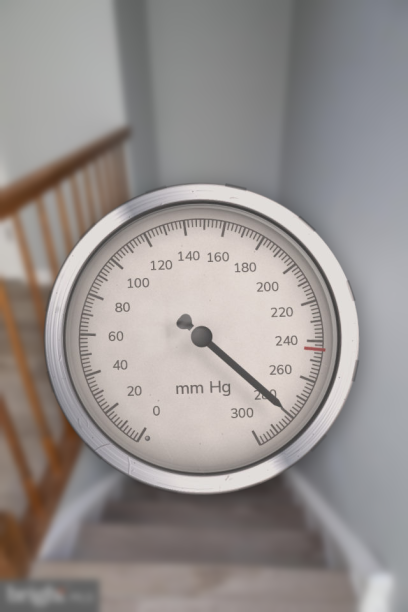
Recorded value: 280 mmHg
